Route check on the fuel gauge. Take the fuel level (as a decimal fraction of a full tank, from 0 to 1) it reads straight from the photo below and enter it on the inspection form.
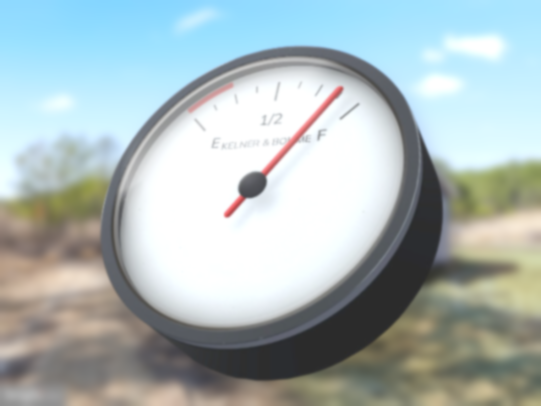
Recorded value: 0.875
